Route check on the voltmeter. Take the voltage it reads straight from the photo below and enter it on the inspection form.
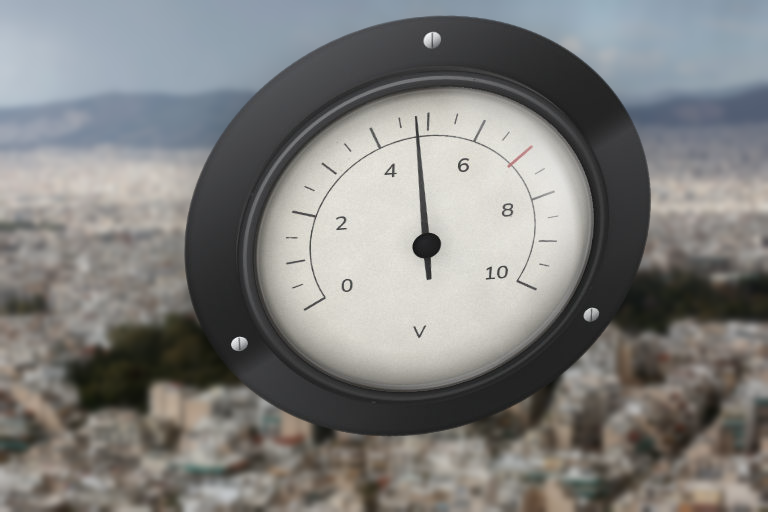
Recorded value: 4.75 V
